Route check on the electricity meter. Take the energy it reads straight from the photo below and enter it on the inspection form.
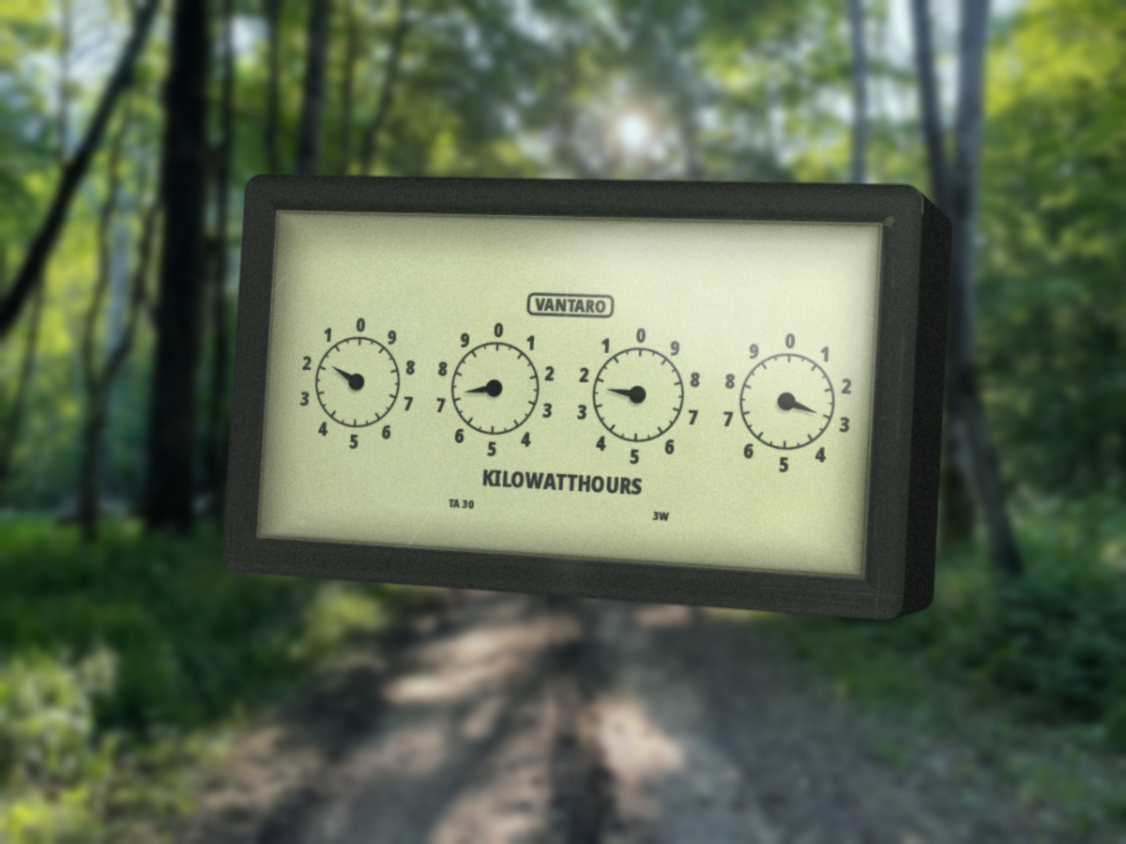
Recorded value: 1723 kWh
